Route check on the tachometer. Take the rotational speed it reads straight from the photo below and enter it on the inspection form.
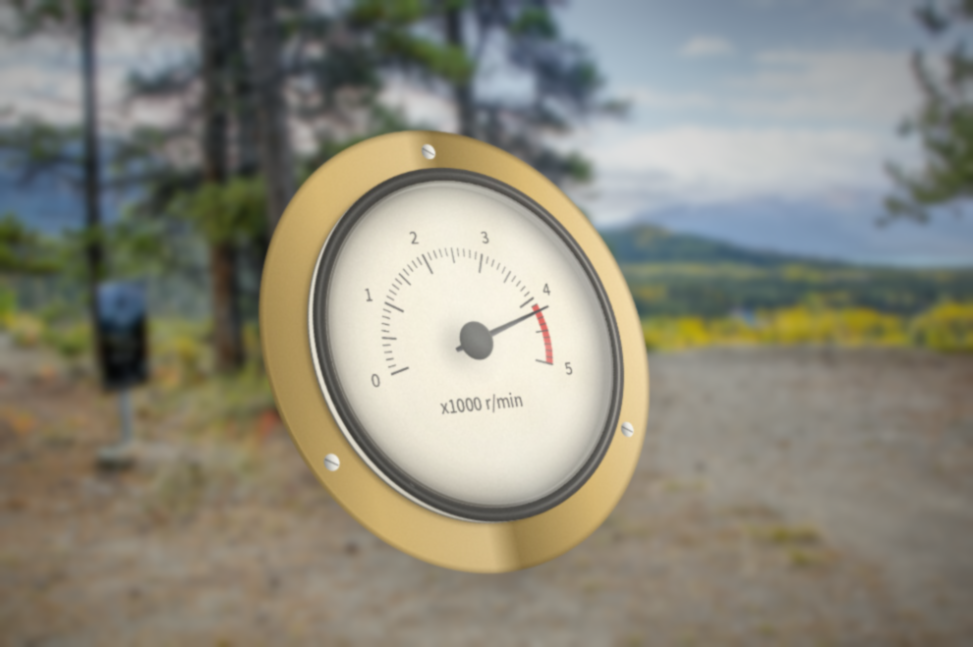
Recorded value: 4200 rpm
